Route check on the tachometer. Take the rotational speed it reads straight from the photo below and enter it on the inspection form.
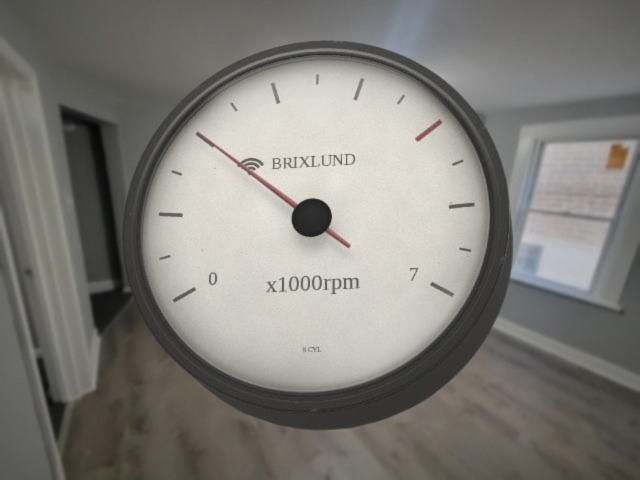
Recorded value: 2000 rpm
